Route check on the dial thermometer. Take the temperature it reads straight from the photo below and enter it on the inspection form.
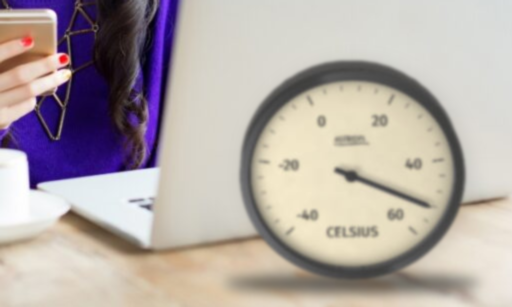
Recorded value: 52 °C
